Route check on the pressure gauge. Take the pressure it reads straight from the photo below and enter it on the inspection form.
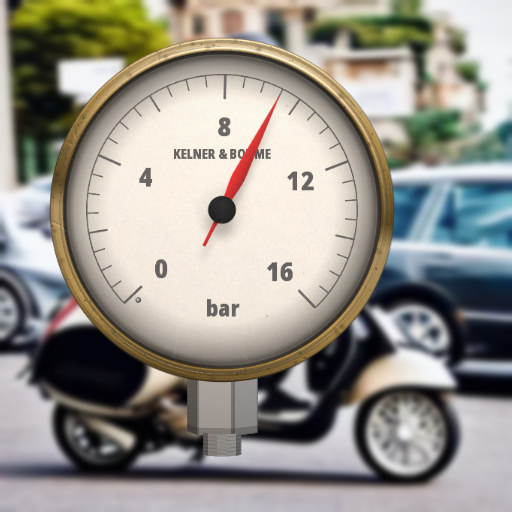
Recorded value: 9.5 bar
